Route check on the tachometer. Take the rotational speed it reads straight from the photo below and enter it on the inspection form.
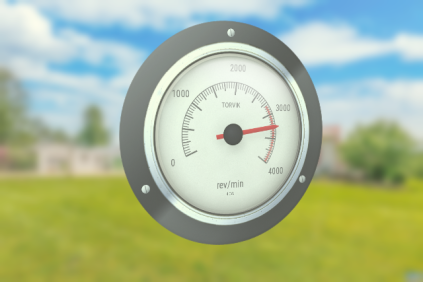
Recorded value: 3250 rpm
